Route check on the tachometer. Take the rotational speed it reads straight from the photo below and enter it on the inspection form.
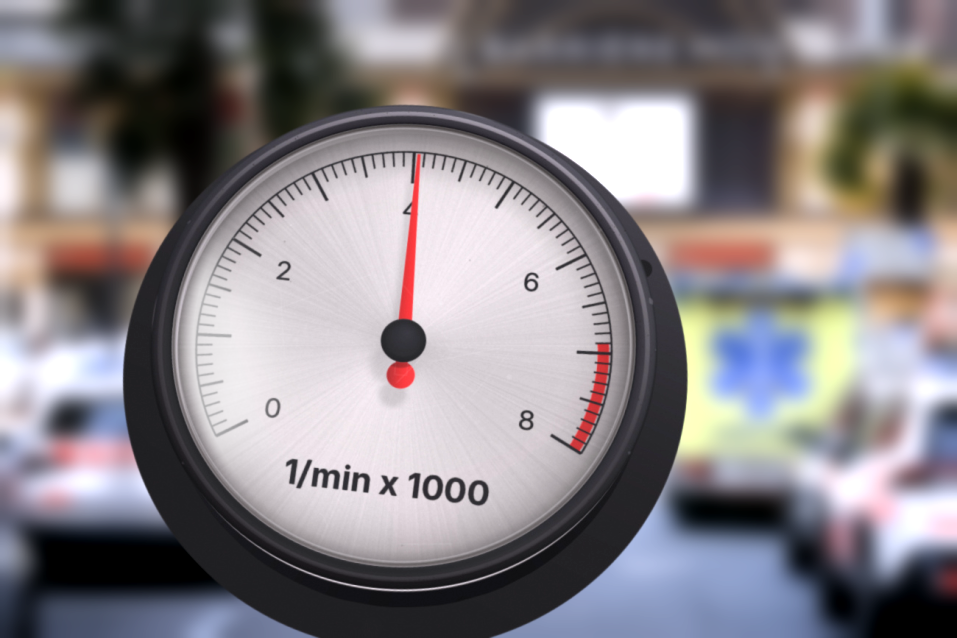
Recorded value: 4050 rpm
